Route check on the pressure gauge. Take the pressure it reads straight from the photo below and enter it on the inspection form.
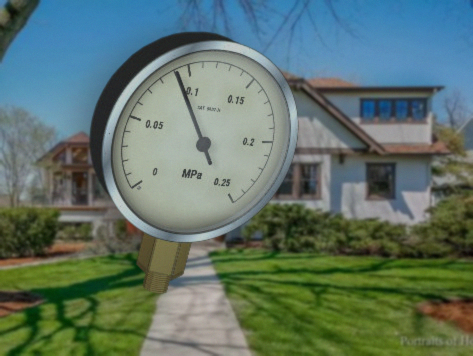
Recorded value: 0.09 MPa
